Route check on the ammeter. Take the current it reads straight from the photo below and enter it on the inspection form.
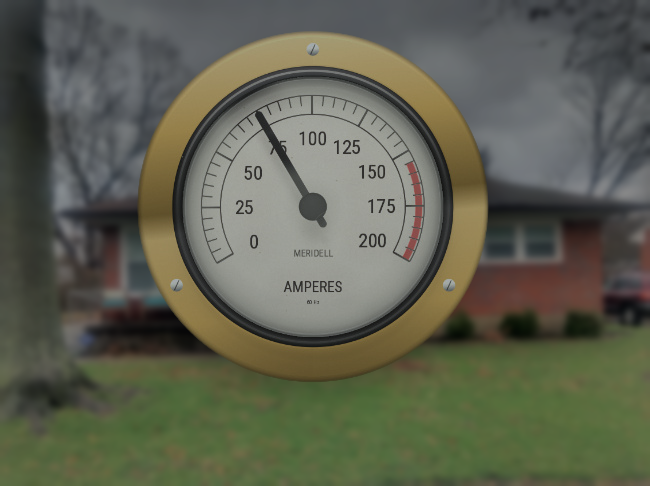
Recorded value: 75 A
